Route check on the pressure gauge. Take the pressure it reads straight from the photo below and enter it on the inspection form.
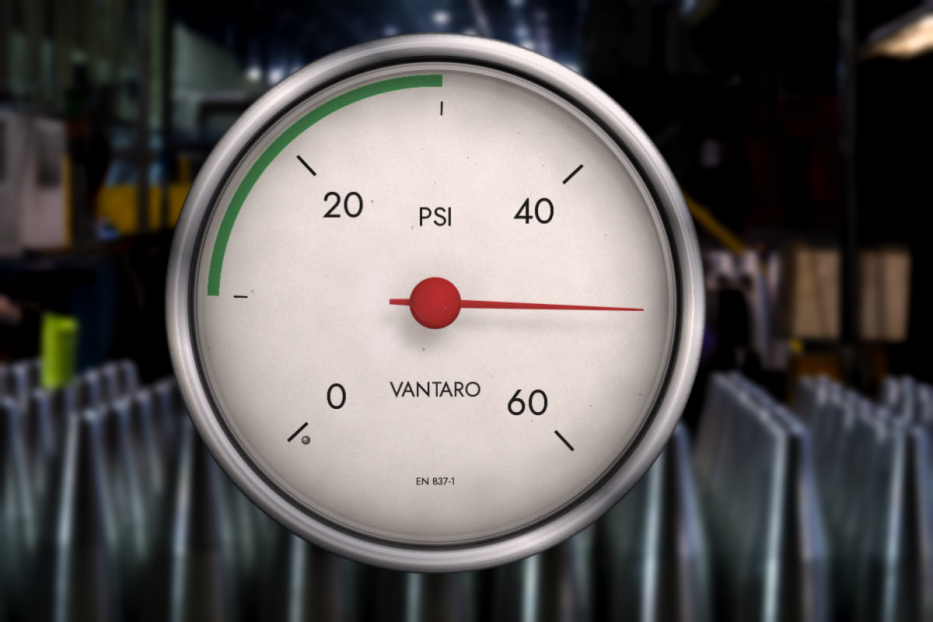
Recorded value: 50 psi
